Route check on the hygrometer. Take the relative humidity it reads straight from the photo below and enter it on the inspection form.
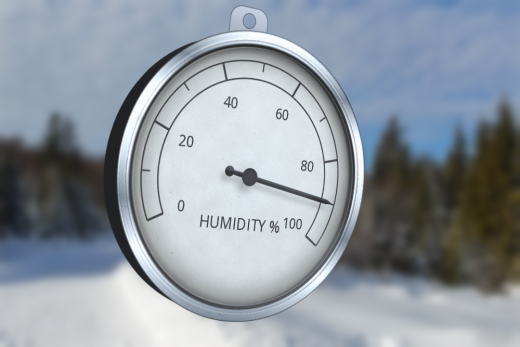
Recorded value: 90 %
